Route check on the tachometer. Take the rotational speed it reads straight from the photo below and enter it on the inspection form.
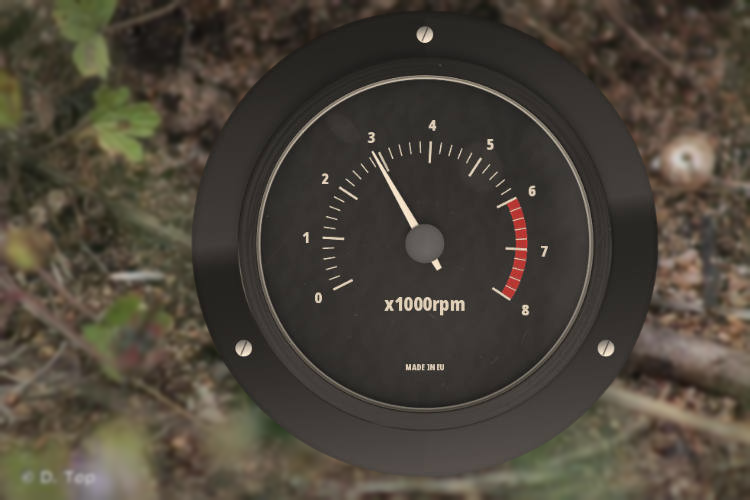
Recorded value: 2900 rpm
